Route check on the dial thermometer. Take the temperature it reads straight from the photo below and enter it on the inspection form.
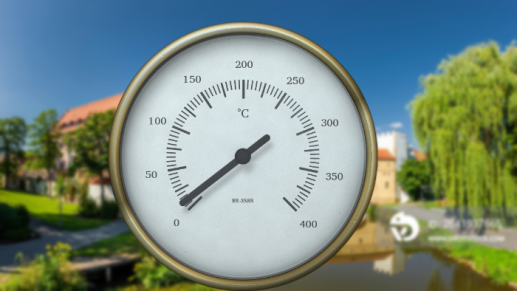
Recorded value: 10 °C
